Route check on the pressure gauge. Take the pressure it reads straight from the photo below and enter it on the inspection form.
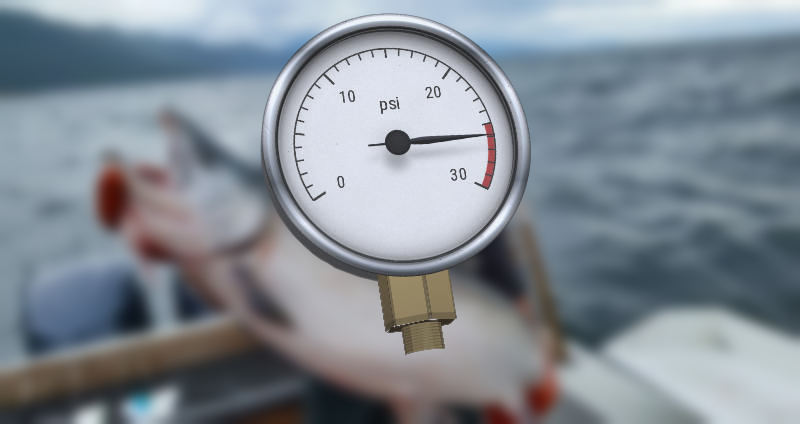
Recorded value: 26 psi
